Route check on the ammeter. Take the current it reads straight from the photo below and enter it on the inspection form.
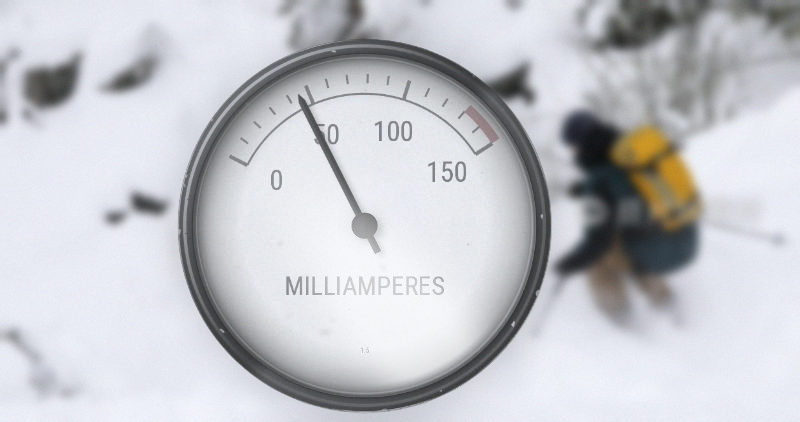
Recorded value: 45 mA
